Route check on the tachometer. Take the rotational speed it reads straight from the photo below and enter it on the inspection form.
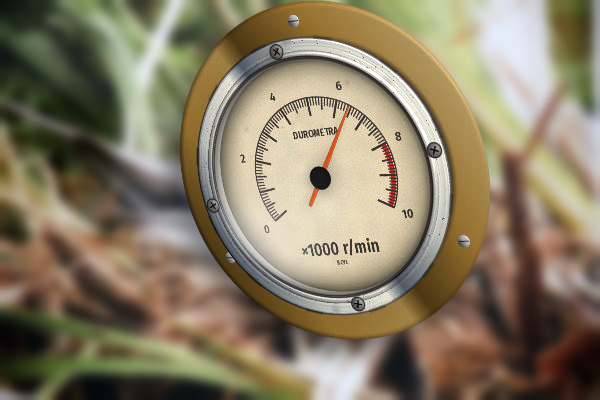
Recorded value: 6500 rpm
